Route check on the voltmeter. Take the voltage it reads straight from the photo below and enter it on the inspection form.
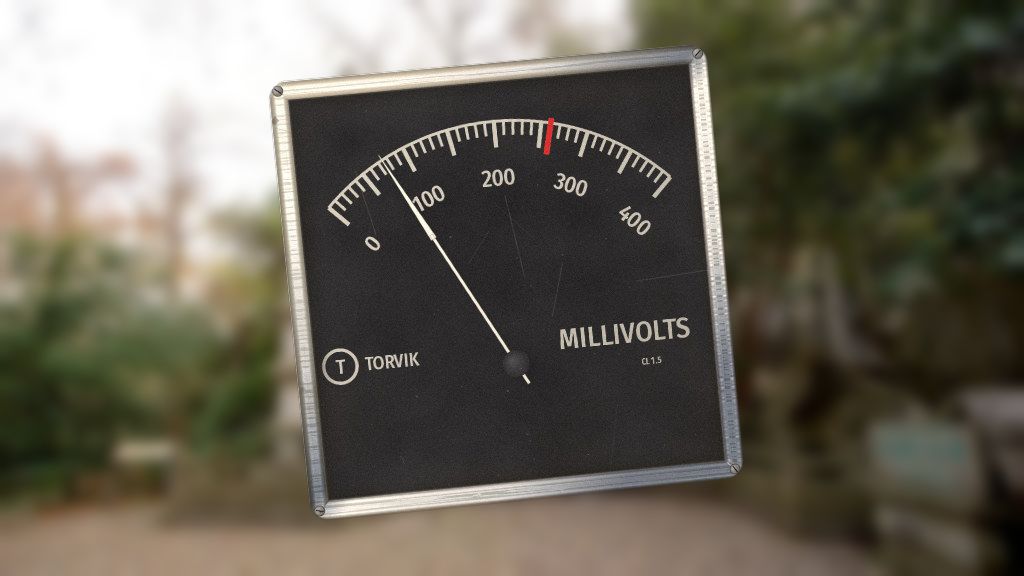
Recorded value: 75 mV
